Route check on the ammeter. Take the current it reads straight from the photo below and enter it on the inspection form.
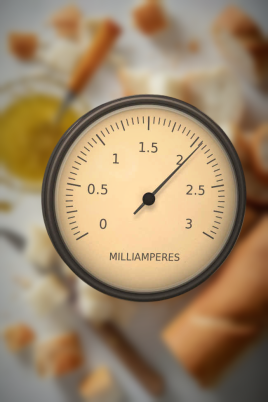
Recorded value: 2.05 mA
